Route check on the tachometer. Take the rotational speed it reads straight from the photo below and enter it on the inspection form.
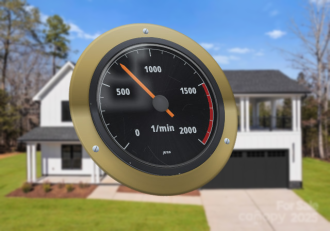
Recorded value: 700 rpm
